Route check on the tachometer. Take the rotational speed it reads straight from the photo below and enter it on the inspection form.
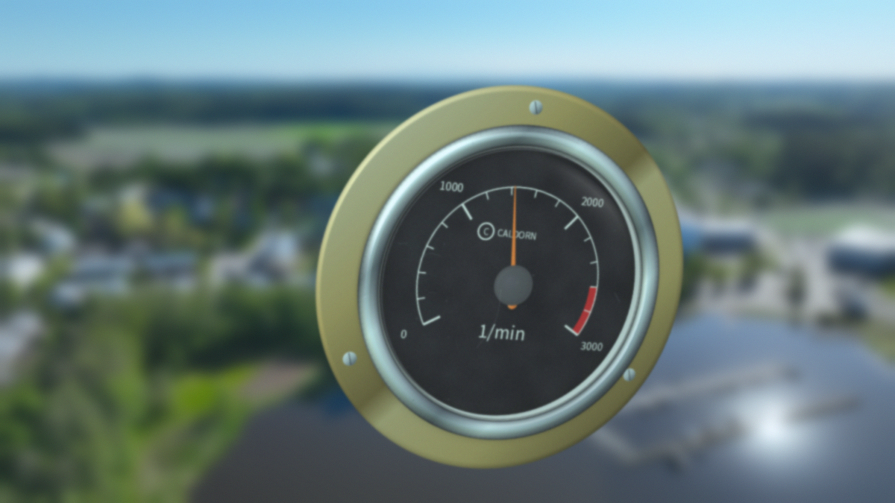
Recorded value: 1400 rpm
